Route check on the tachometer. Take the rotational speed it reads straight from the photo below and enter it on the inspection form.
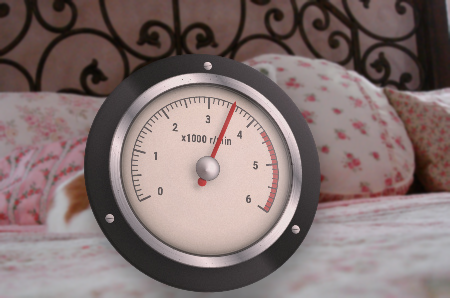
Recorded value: 3500 rpm
